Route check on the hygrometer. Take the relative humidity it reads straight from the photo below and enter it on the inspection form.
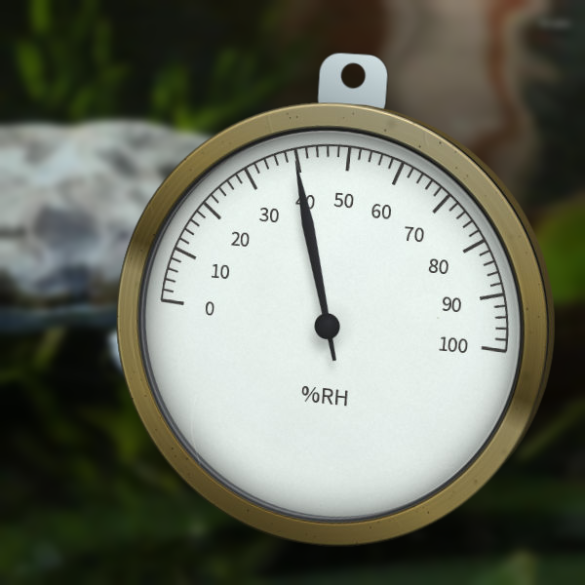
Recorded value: 40 %
